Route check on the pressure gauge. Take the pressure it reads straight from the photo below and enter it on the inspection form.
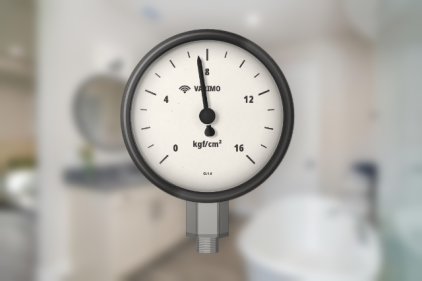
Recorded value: 7.5 kg/cm²
